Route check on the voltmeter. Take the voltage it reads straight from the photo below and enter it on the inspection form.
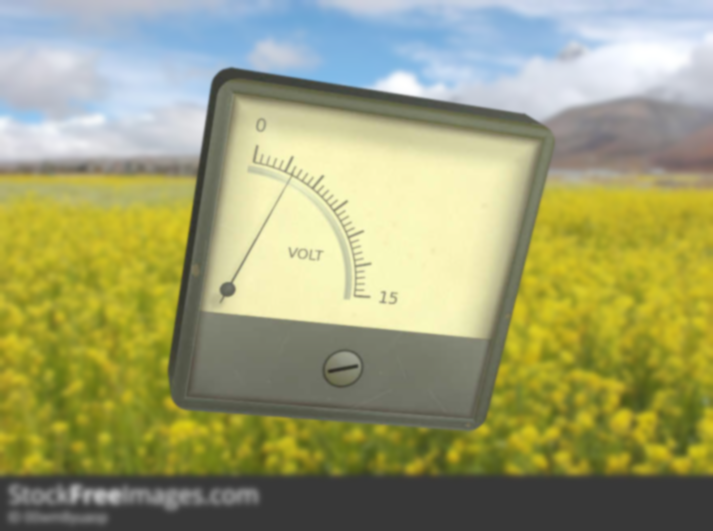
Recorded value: 3 V
